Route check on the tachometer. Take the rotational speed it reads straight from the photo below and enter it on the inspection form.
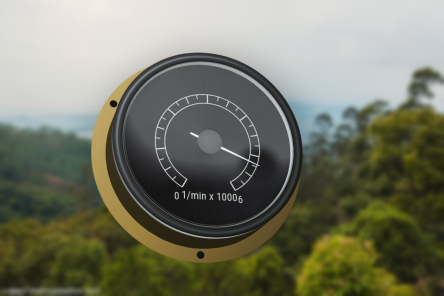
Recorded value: 5250 rpm
